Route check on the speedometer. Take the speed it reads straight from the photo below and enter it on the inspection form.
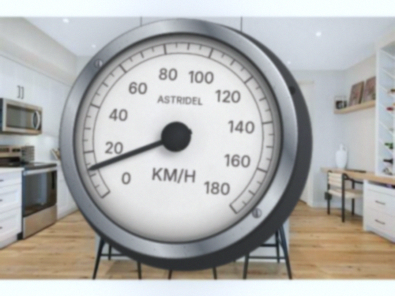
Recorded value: 12.5 km/h
